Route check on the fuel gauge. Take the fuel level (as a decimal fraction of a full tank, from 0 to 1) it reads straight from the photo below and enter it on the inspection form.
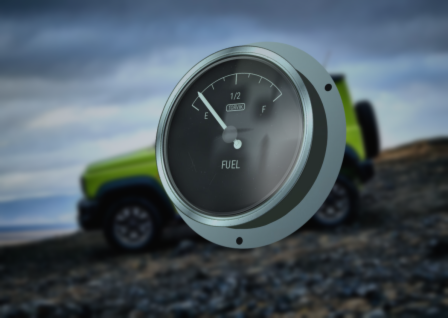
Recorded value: 0.125
